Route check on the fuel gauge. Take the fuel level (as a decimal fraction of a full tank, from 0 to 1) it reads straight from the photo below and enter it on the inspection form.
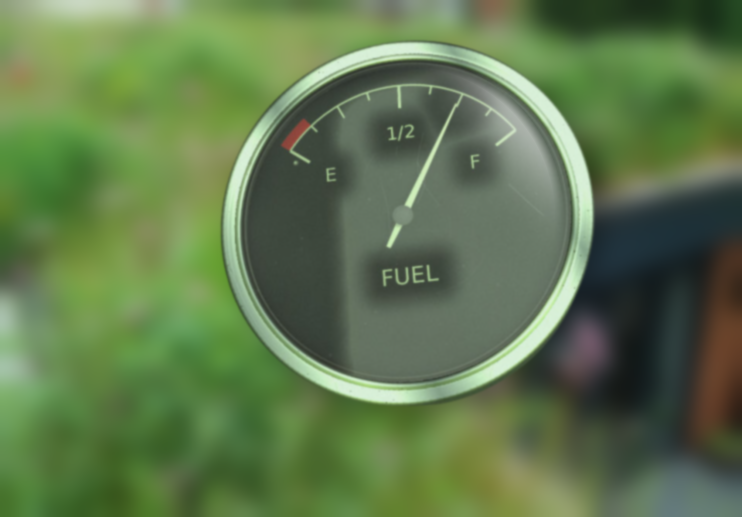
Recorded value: 0.75
